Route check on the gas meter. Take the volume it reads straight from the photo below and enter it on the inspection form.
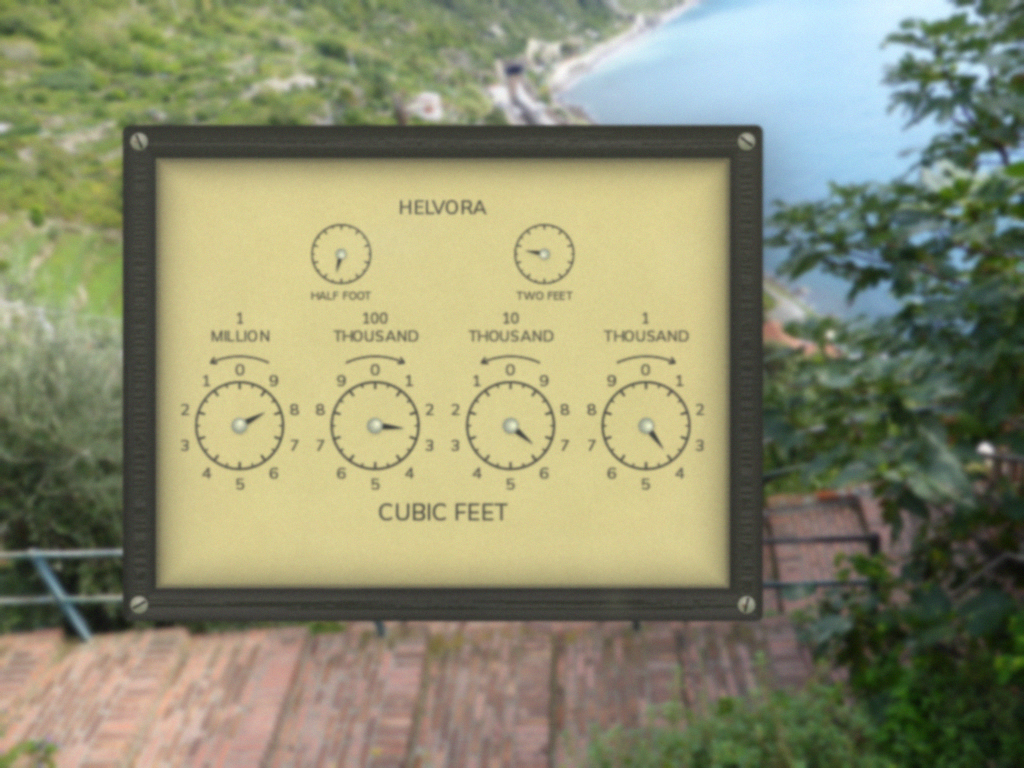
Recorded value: 826400 ft³
